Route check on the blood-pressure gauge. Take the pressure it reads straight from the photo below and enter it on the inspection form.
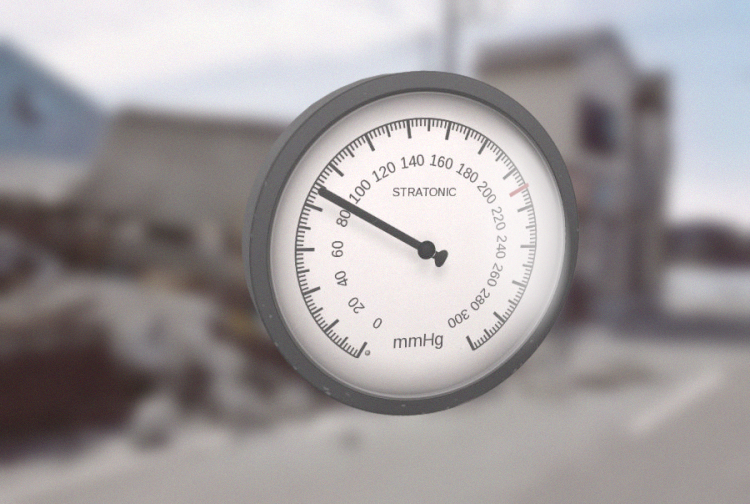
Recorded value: 88 mmHg
